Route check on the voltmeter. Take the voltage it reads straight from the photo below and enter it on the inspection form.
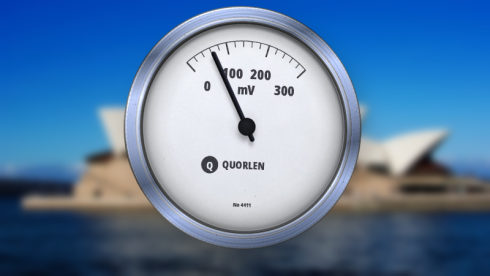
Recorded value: 60 mV
